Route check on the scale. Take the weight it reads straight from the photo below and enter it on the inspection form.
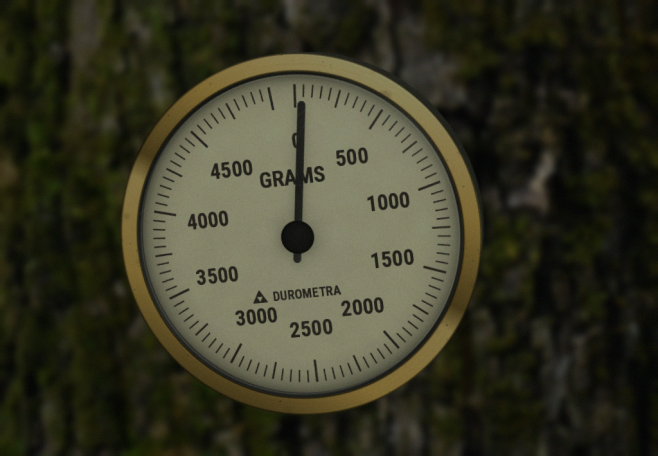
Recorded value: 50 g
